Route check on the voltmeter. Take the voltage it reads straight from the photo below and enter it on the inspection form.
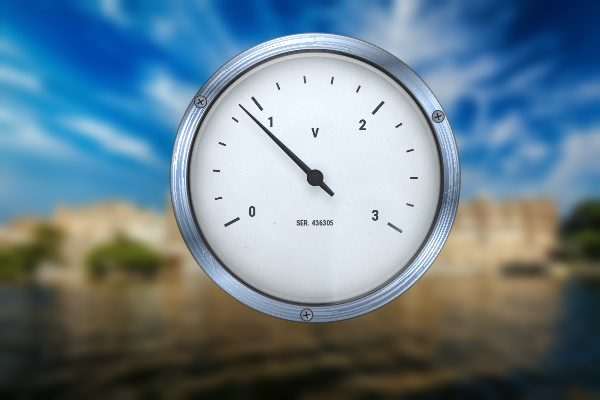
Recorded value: 0.9 V
